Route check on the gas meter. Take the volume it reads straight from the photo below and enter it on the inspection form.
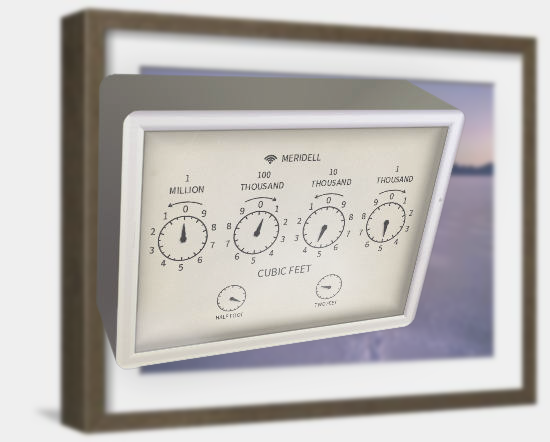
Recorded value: 4500 ft³
